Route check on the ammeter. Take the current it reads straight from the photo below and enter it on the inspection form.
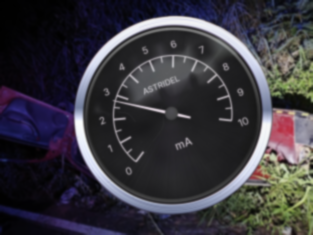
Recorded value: 2.75 mA
